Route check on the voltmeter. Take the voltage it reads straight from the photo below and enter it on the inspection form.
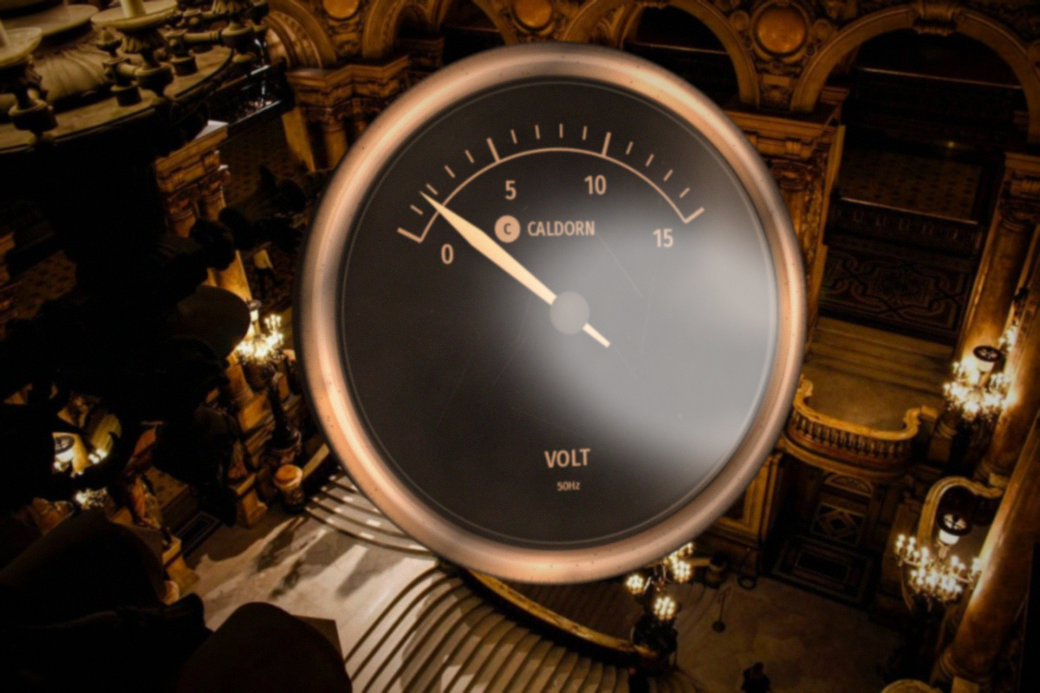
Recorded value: 1.5 V
